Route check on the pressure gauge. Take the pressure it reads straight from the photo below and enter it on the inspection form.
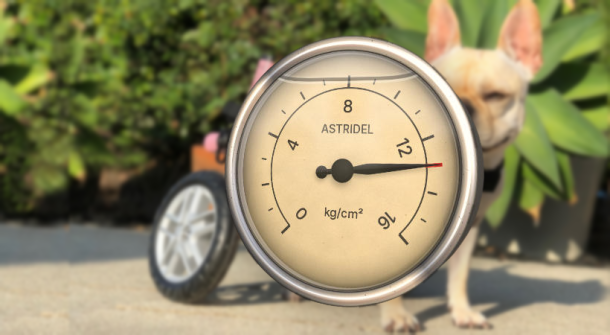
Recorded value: 13 kg/cm²
